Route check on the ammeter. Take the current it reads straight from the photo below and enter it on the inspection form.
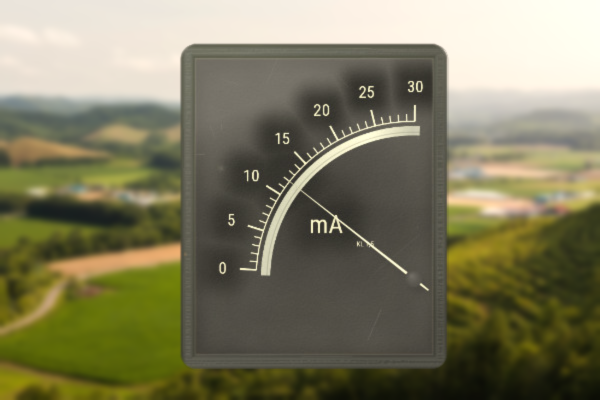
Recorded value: 12 mA
